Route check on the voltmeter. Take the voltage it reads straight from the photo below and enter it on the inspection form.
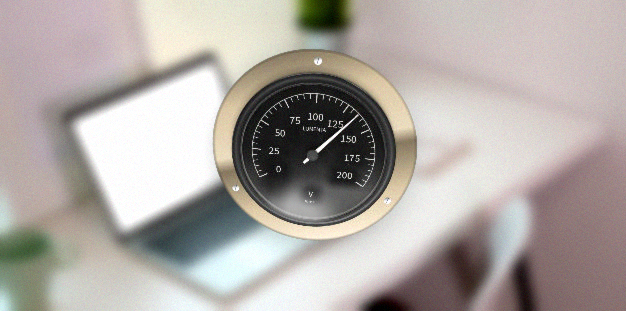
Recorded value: 135 V
